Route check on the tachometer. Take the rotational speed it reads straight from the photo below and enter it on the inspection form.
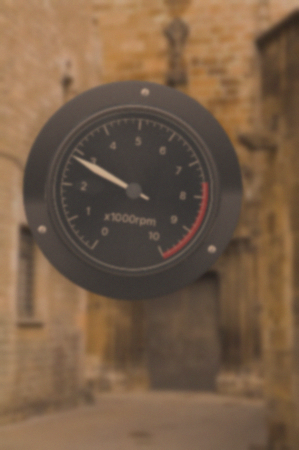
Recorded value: 2800 rpm
